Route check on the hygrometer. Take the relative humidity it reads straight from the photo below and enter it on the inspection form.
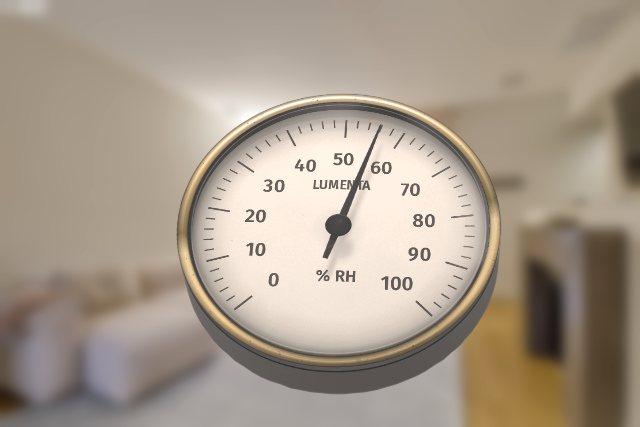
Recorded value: 56 %
